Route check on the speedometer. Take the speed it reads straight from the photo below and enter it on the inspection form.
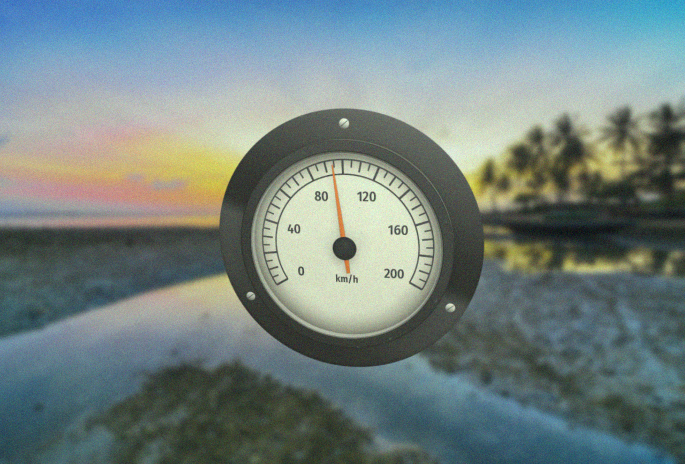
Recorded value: 95 km/h
